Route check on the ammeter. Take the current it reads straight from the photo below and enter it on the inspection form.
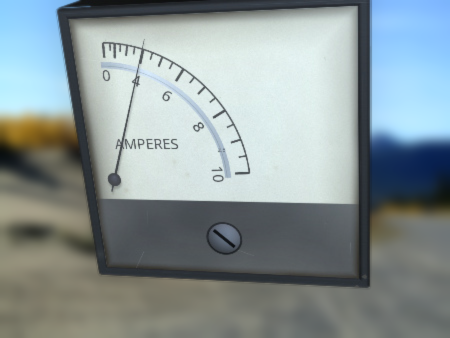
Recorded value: 4 A
